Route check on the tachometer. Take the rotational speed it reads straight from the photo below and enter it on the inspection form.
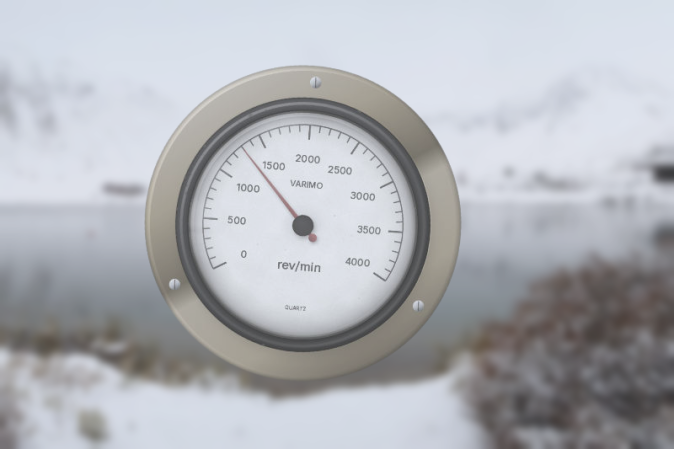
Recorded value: 1300 rpm
